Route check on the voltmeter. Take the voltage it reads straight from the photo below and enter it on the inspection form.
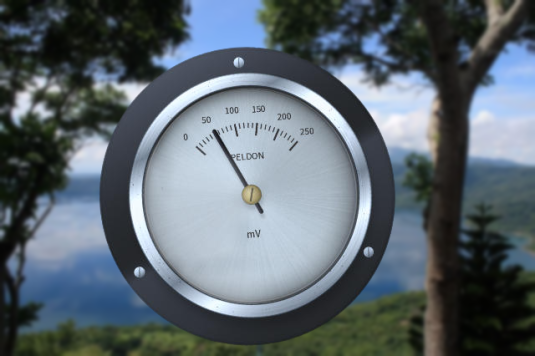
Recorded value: 50 mV
